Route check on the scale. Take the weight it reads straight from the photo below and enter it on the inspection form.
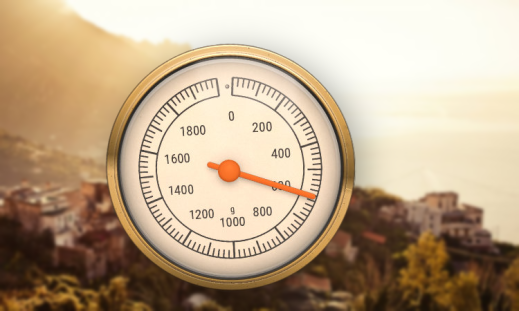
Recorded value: 600 g
